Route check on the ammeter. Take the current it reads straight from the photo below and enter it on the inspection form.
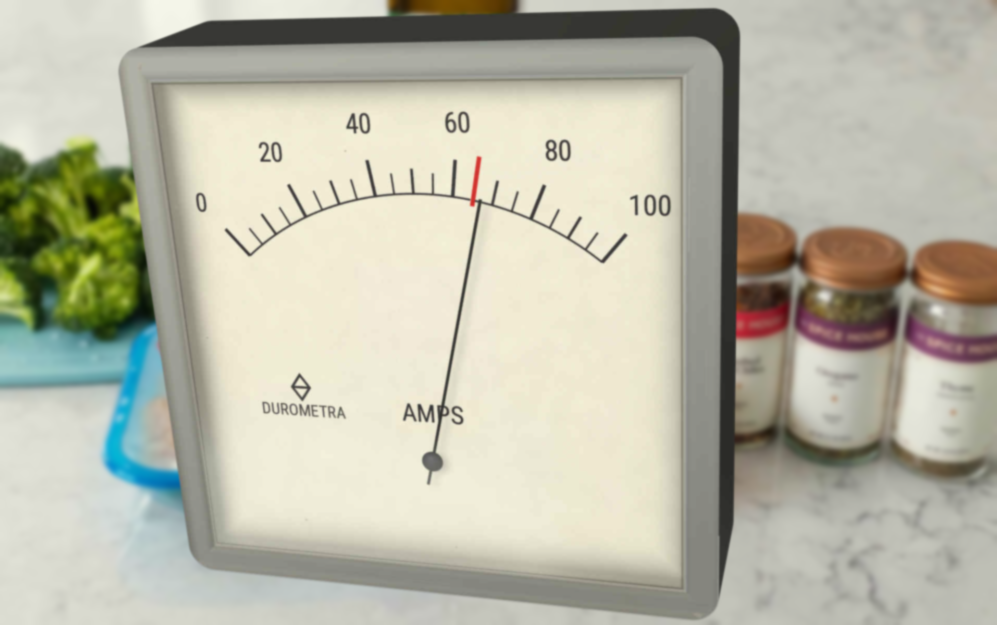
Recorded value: 67.5 A
